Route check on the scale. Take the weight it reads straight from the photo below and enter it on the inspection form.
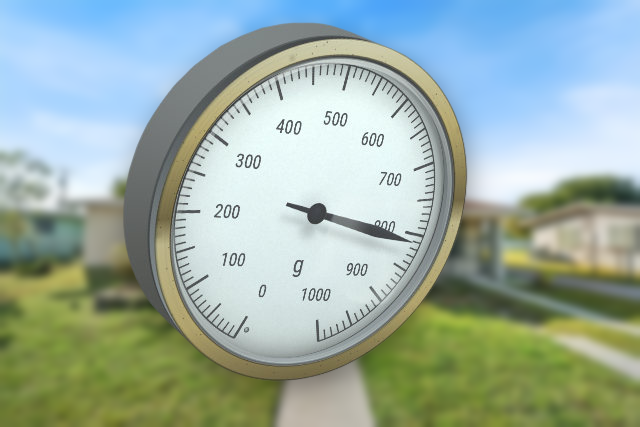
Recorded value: 810 g
